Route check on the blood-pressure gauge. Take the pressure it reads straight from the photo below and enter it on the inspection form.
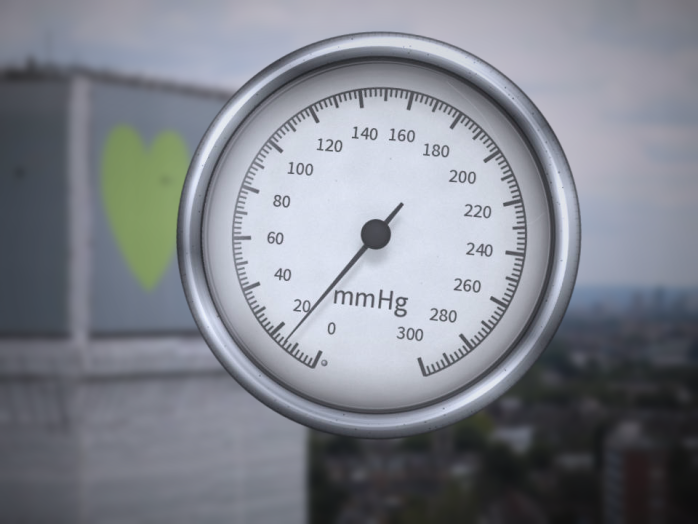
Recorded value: 14 mmHg
